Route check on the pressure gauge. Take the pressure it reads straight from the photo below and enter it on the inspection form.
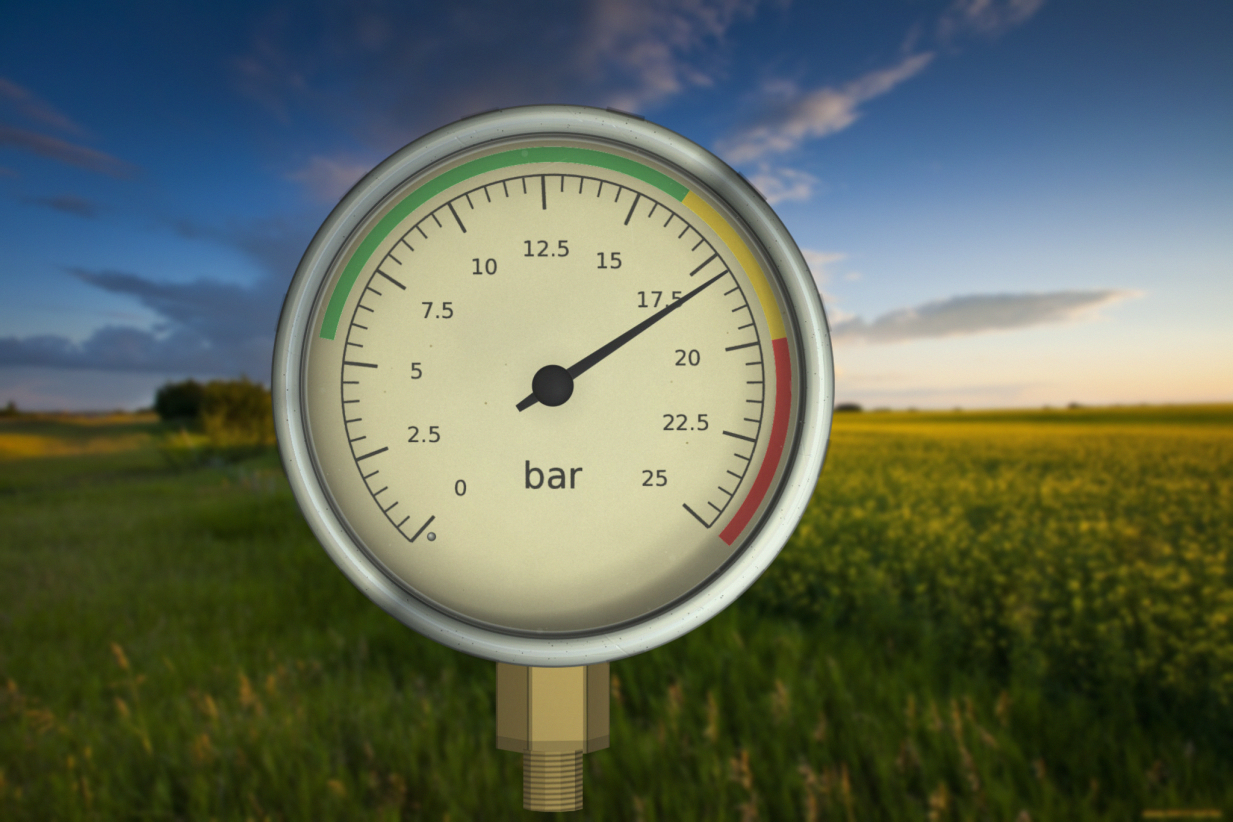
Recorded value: 18 bar
